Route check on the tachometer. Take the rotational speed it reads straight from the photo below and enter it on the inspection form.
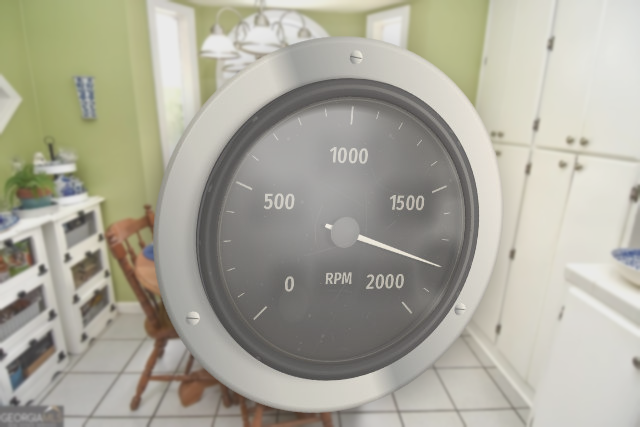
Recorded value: 1800 rpm
